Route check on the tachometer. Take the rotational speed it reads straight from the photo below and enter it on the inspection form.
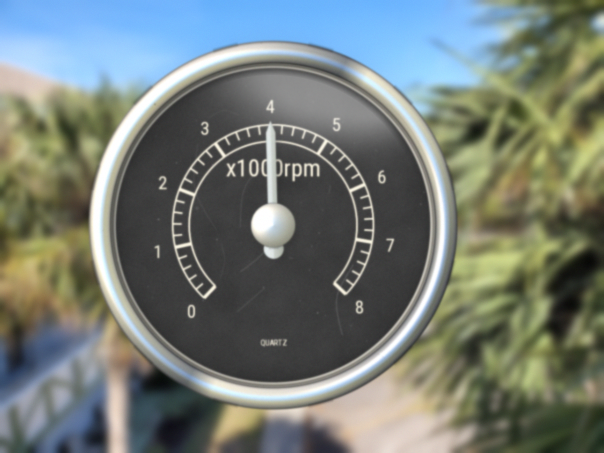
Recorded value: 4000 rpm
